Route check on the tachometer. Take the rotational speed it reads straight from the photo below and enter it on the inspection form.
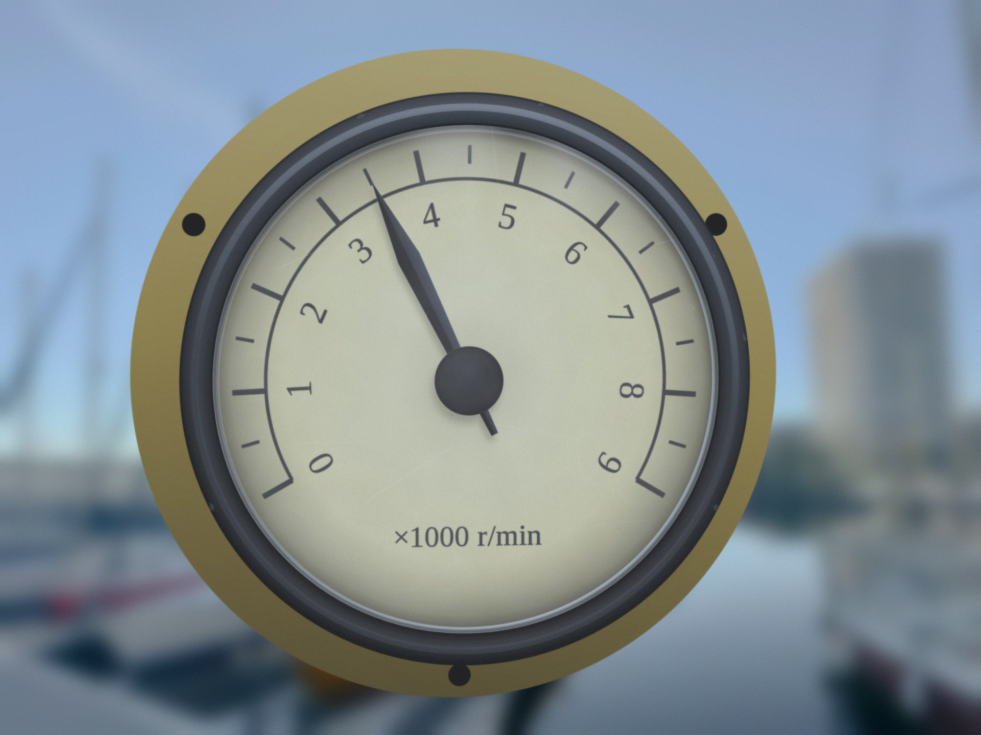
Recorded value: 3500 rpm
